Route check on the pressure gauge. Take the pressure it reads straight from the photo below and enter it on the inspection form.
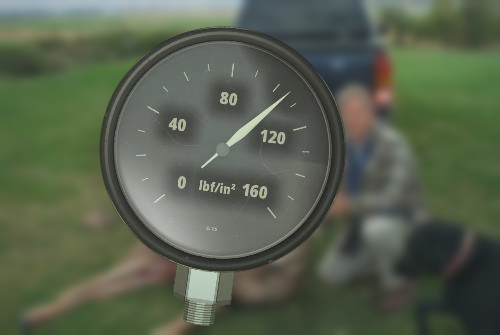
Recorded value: 105 psi
